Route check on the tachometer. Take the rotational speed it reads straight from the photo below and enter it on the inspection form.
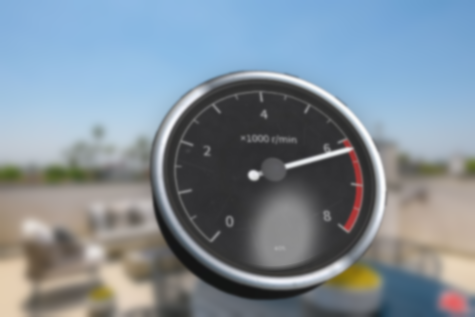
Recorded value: 6250 rpm
